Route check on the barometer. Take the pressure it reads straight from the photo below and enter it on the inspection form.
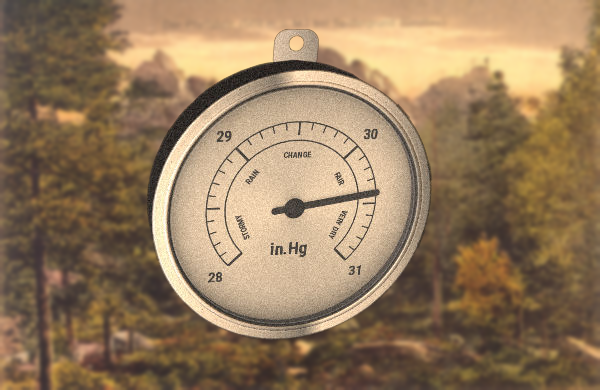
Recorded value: 30.4 inHg
